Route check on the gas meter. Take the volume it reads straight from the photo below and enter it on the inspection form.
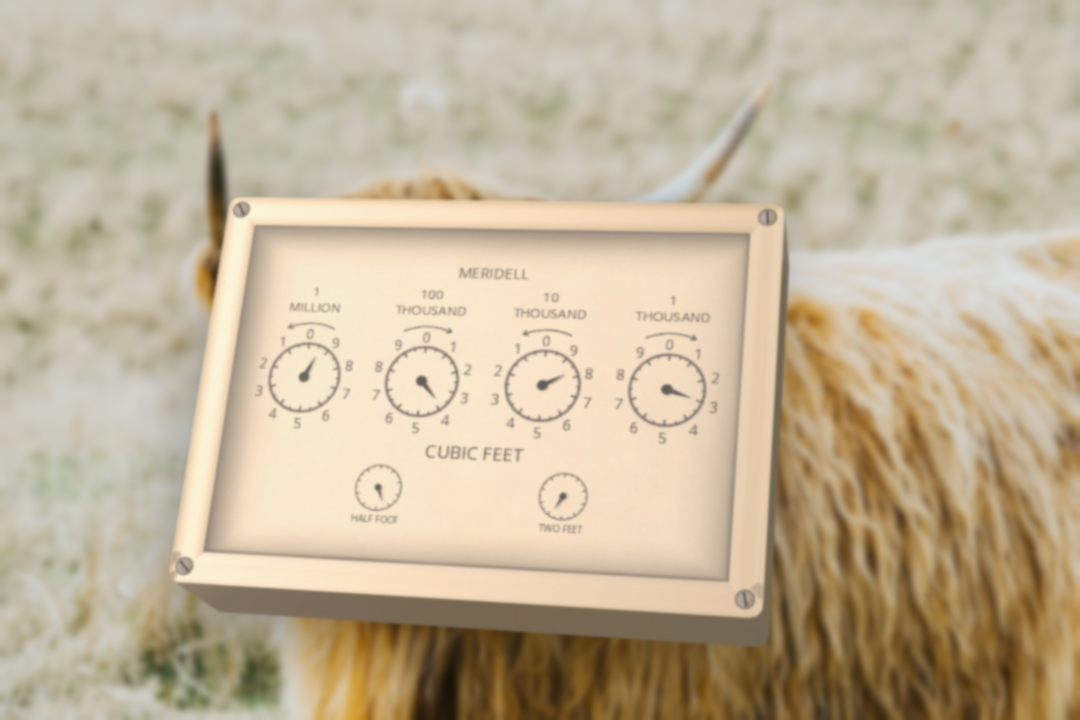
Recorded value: 938300 ft³
